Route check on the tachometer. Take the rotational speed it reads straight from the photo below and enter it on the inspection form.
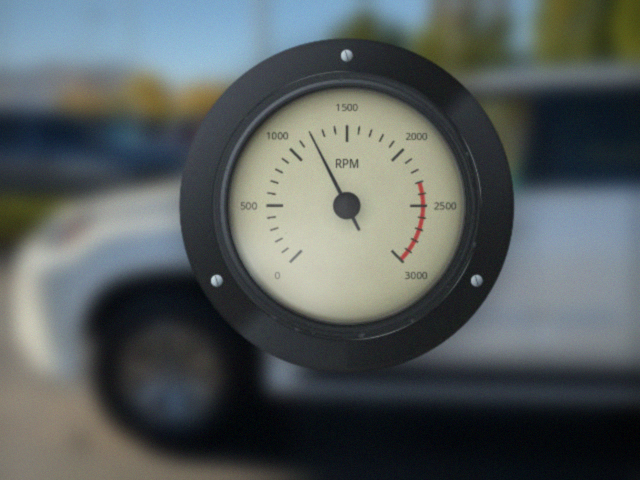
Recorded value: 1200 rpm
